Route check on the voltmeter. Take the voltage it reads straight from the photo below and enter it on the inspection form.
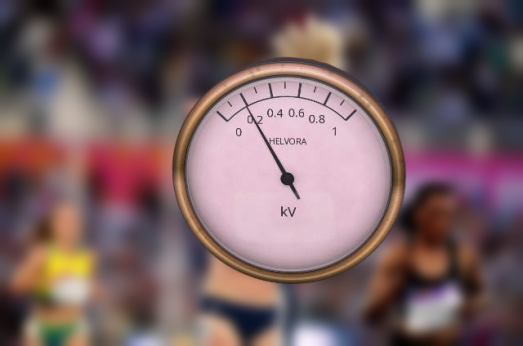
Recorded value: 0.2 kV
